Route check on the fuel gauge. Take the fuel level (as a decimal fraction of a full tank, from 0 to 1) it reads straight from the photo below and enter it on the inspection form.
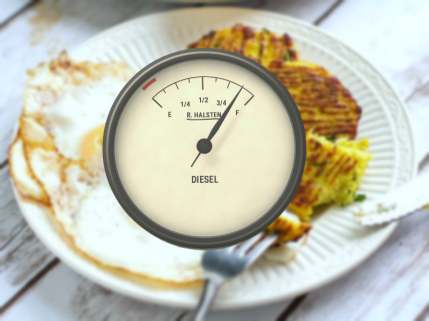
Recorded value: 0.875
